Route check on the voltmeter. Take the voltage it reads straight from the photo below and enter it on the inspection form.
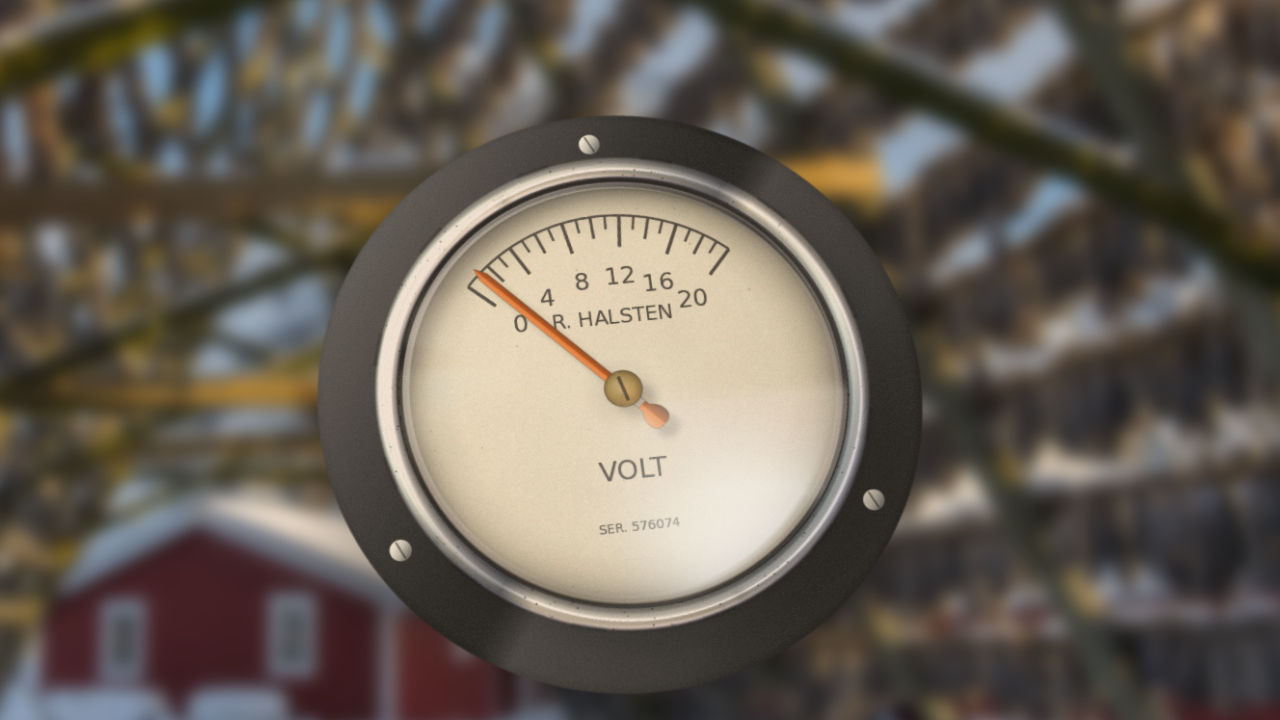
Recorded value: 1 V
